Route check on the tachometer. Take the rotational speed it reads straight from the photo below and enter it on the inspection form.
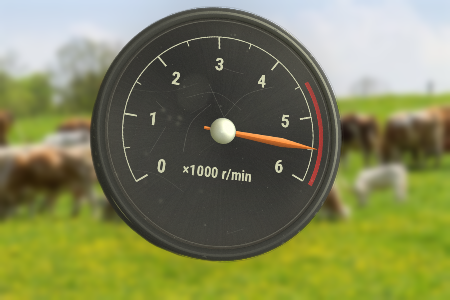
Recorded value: 5500 rpm
